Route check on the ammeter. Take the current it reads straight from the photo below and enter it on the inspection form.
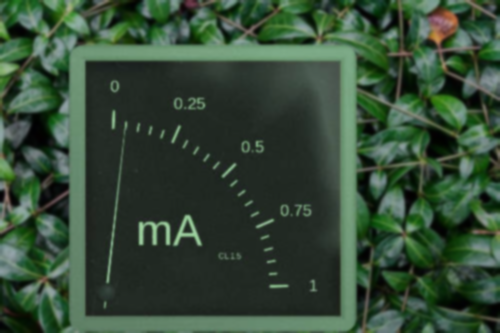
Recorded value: 0.05 mA
